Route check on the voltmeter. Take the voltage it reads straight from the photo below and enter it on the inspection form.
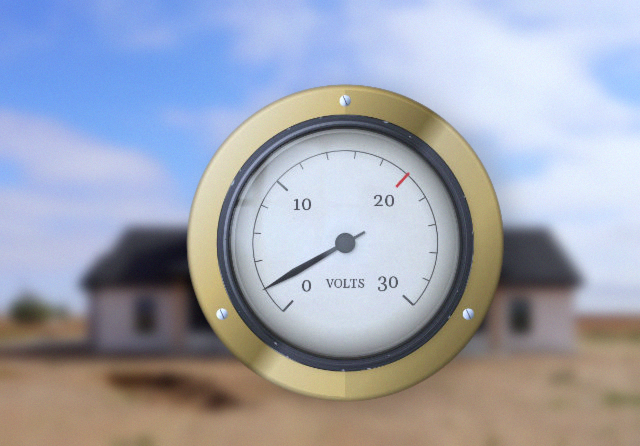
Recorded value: 2 V
